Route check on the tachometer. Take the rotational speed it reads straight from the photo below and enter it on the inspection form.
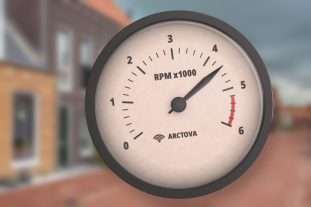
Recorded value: 4400 rpm
